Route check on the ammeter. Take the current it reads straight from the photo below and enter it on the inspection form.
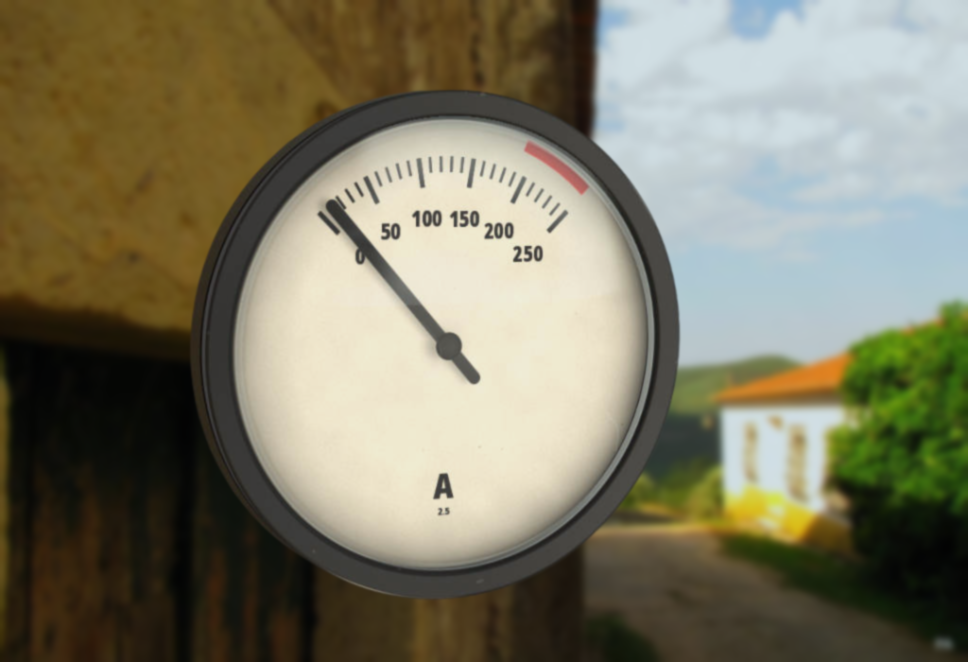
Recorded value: 10 A
